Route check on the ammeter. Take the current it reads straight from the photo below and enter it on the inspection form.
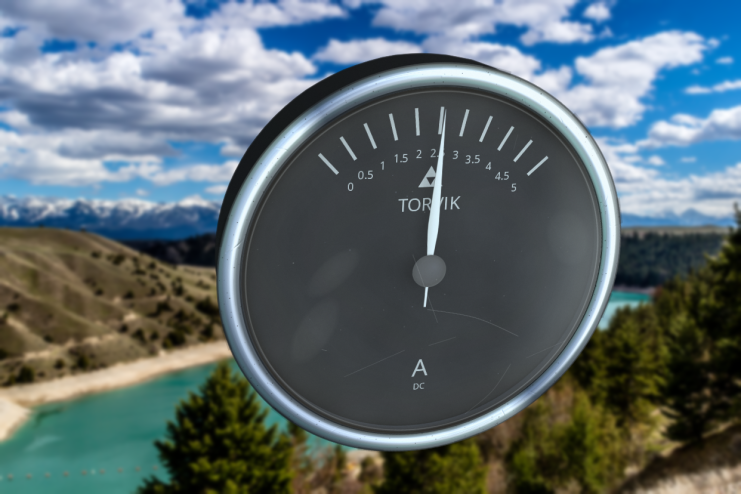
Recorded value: 2.5 A
